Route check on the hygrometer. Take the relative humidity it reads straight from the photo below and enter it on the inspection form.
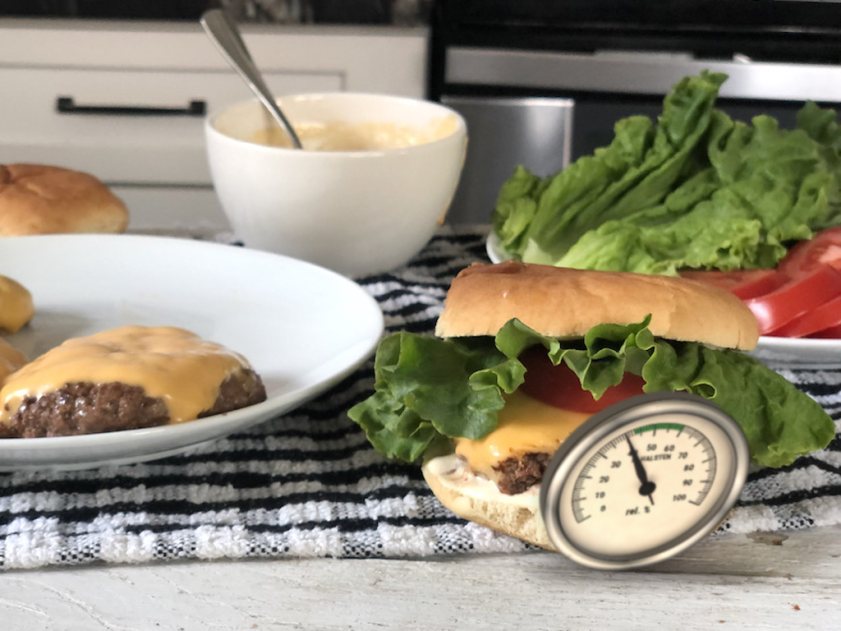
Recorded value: 40 %
